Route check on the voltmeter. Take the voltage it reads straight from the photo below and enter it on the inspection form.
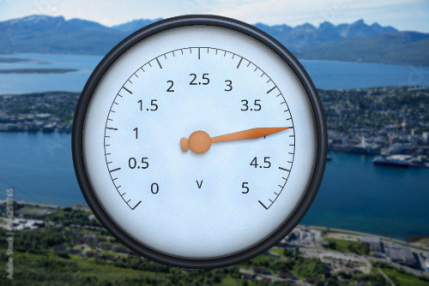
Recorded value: 4 V
